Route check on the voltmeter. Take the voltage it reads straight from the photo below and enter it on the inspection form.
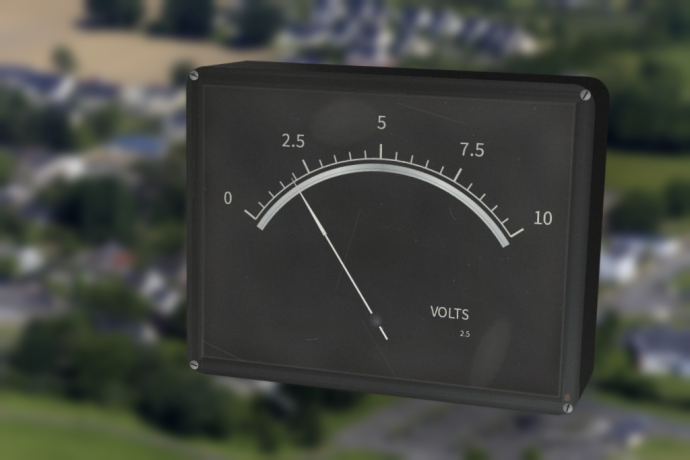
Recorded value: 2 V
